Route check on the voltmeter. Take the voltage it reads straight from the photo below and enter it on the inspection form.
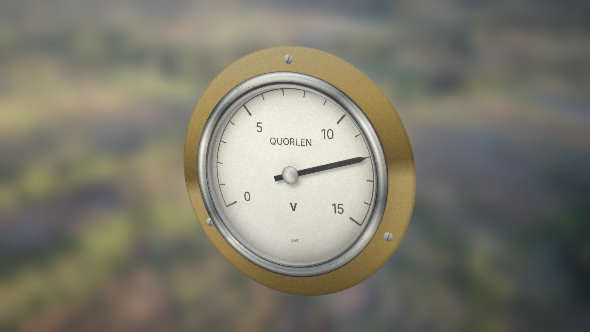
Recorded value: 12 V
